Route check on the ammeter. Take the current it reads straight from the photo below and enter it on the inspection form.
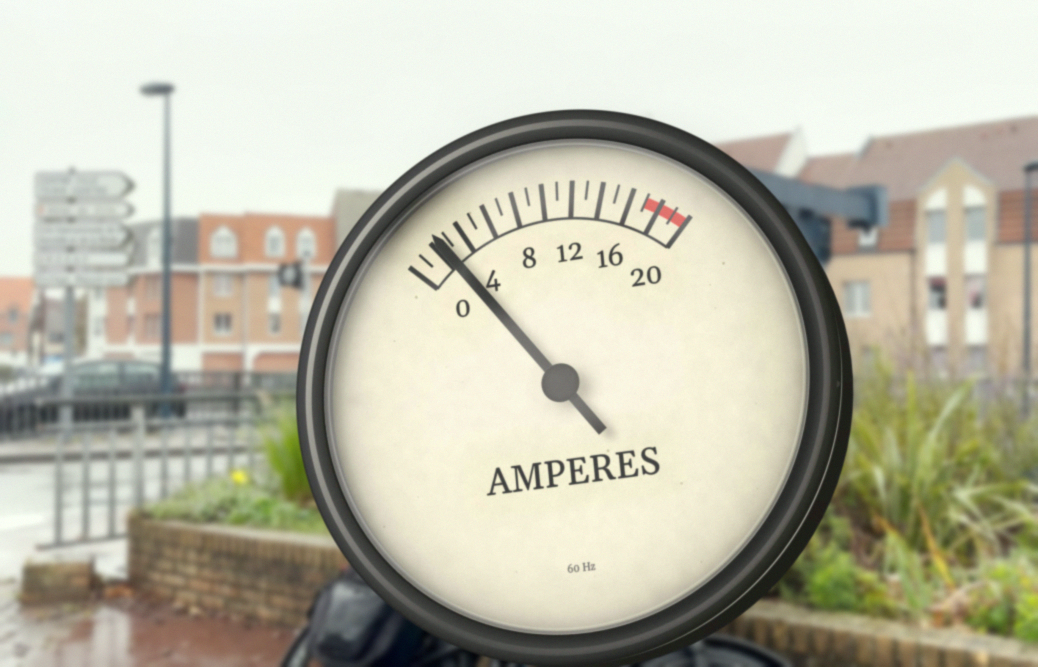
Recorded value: 2.5 A
